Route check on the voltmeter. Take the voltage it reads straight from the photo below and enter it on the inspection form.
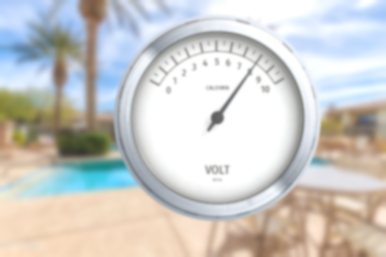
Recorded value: 8 V
